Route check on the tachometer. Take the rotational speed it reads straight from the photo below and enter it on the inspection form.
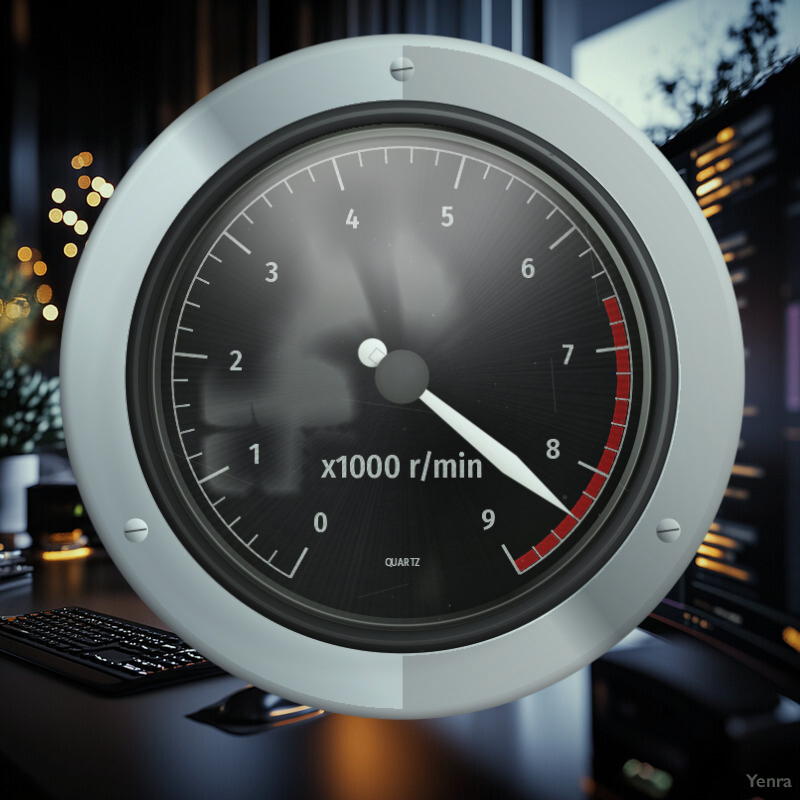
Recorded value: 8400 rpm
